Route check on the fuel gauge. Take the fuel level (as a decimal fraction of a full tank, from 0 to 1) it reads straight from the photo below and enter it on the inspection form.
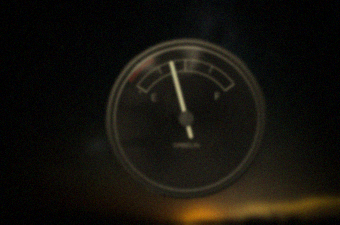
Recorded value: 0.375
